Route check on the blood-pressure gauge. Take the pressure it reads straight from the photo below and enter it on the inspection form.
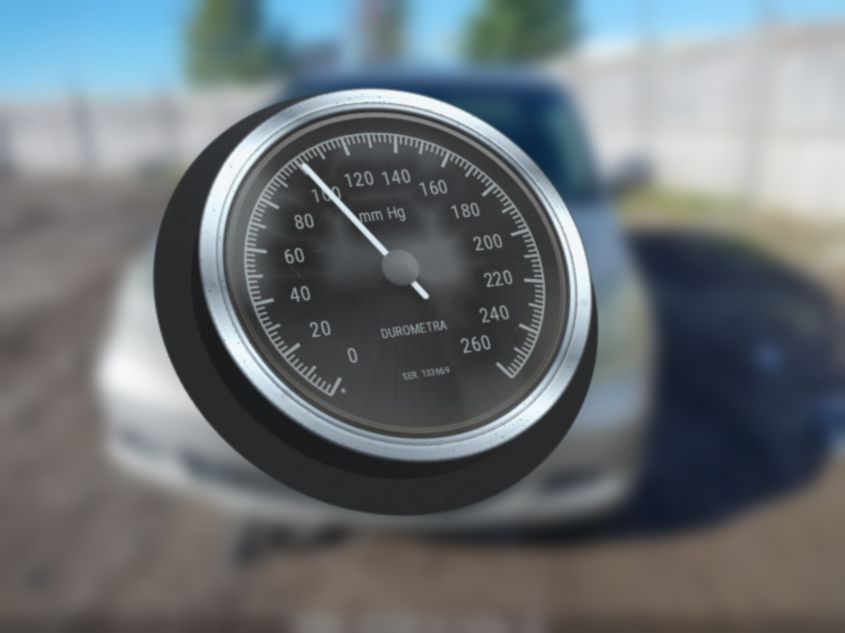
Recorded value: 100 mmHg
